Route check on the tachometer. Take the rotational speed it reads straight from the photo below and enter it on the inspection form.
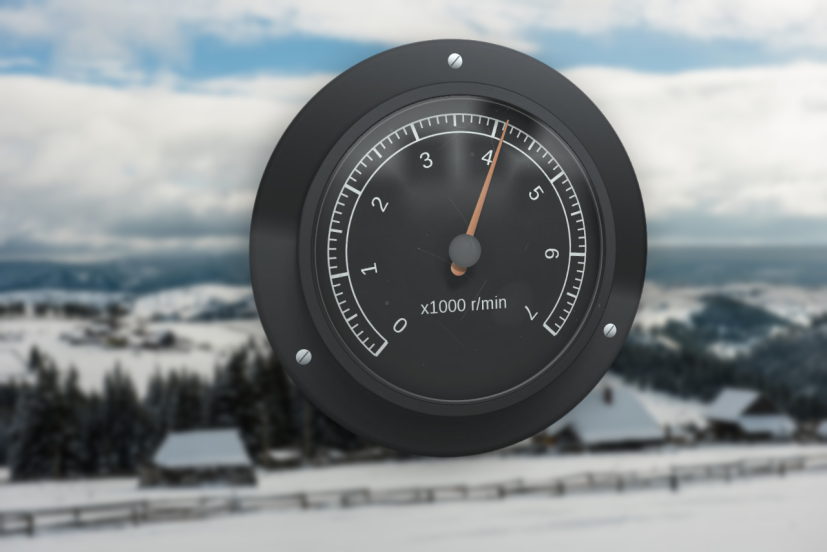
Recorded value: 4100 rpm
